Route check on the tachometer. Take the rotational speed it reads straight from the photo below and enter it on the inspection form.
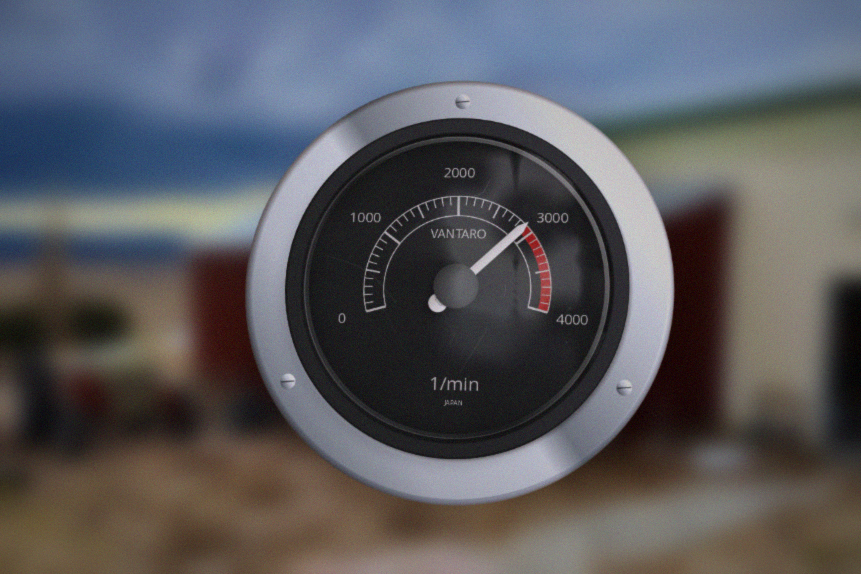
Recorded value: 2900 rpm
